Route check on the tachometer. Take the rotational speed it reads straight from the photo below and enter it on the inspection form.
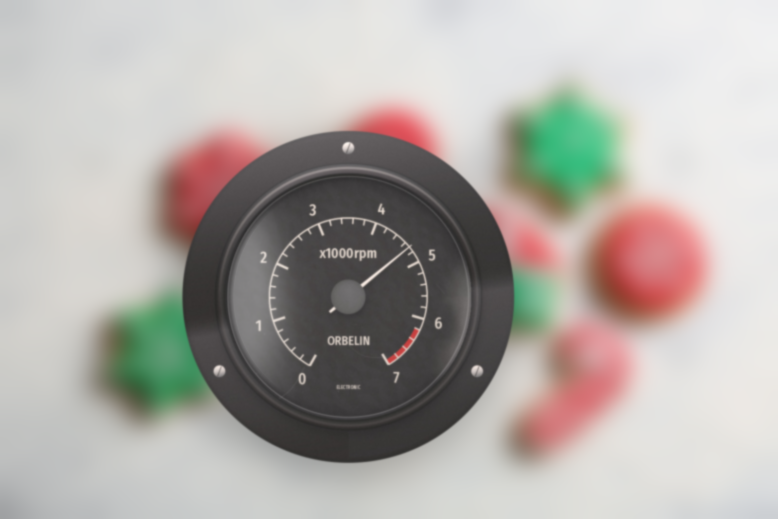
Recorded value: 4700 rpm
